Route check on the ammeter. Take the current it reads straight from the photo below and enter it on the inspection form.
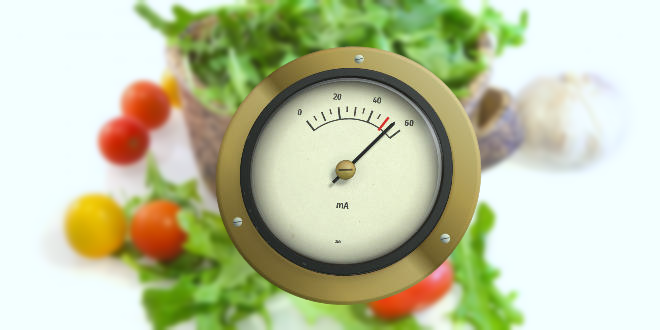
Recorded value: 55 mA
